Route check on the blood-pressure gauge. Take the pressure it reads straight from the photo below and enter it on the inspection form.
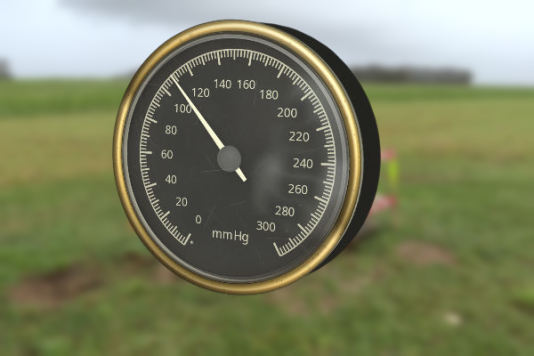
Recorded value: 110 mmHg
